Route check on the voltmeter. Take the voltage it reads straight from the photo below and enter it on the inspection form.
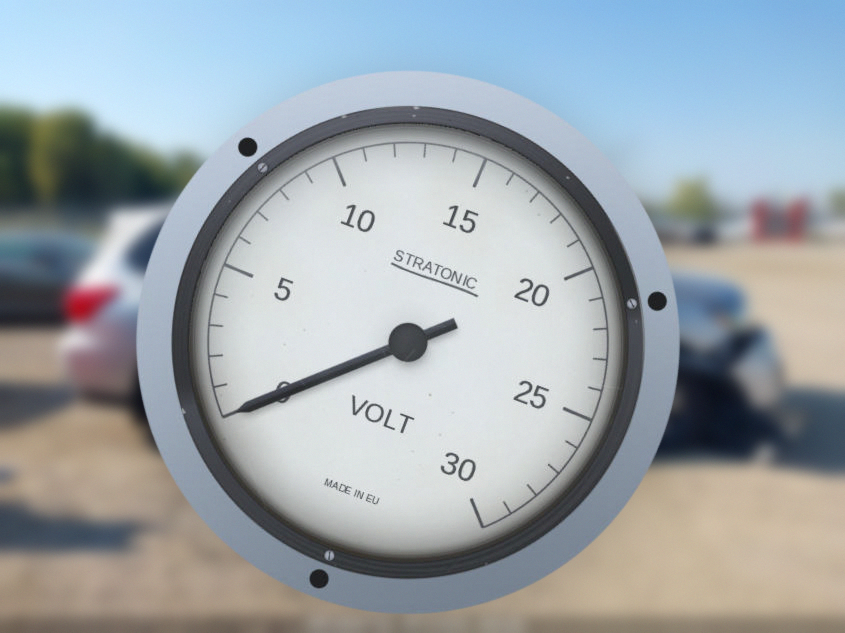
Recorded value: 0 V
